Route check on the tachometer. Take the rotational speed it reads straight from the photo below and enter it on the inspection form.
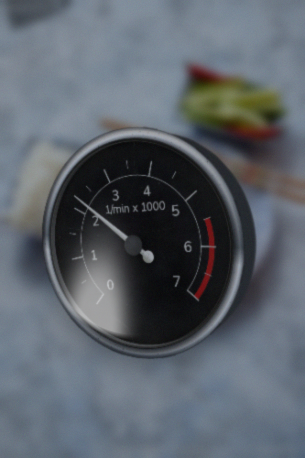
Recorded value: 2250 rpm
